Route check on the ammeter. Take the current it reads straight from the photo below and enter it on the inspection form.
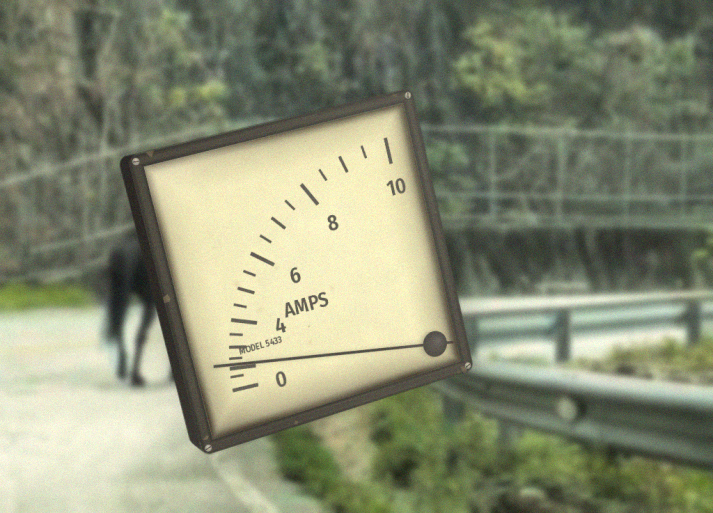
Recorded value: 2.25 A
